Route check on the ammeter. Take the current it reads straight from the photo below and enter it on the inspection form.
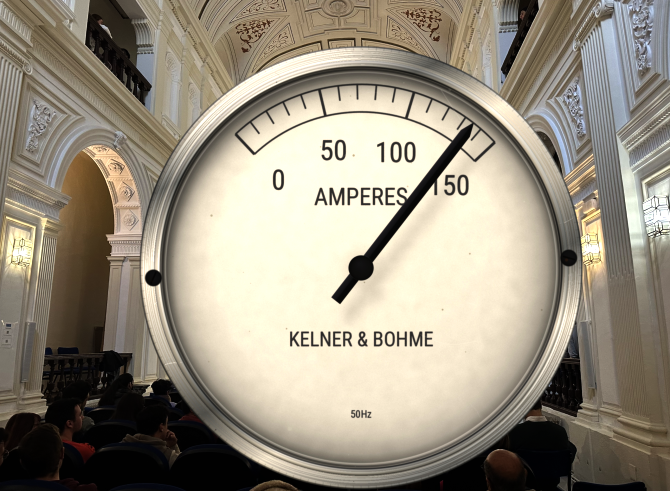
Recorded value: 135 A
